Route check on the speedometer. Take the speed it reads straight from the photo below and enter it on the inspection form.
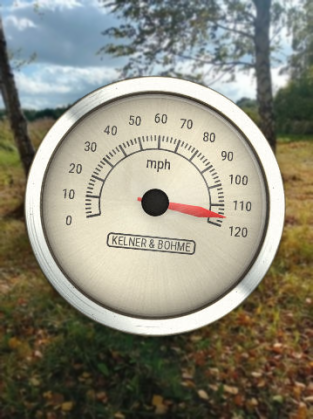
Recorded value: 116 mph
